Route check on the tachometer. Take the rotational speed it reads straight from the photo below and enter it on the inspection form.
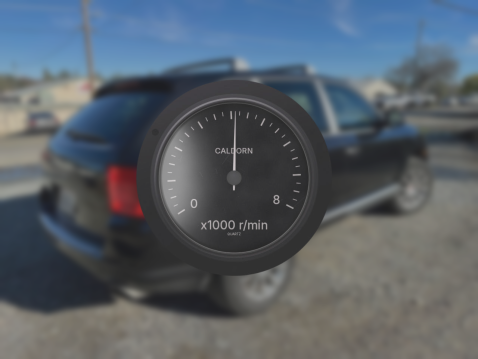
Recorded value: 4125 rpm
